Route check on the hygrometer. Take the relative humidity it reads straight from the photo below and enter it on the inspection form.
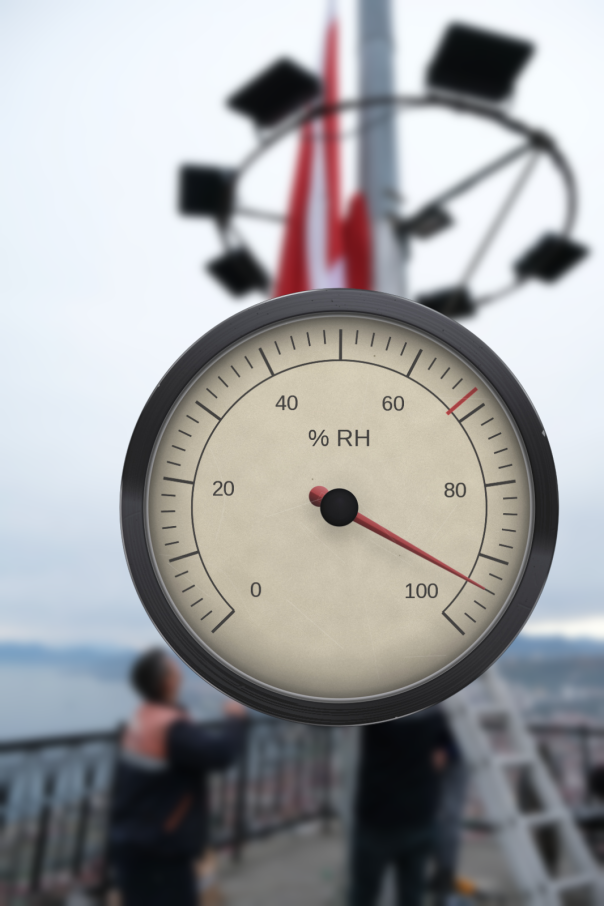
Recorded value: 94 %
